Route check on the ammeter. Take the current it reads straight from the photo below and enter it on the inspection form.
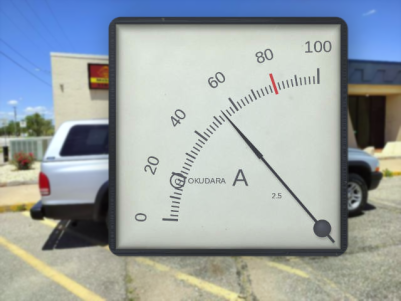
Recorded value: 54 A
